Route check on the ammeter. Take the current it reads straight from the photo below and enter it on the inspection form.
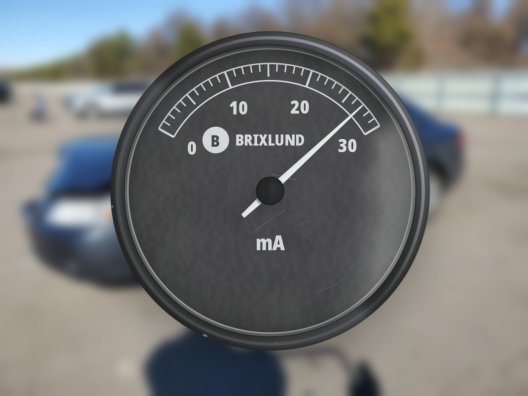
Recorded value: 27 mA
